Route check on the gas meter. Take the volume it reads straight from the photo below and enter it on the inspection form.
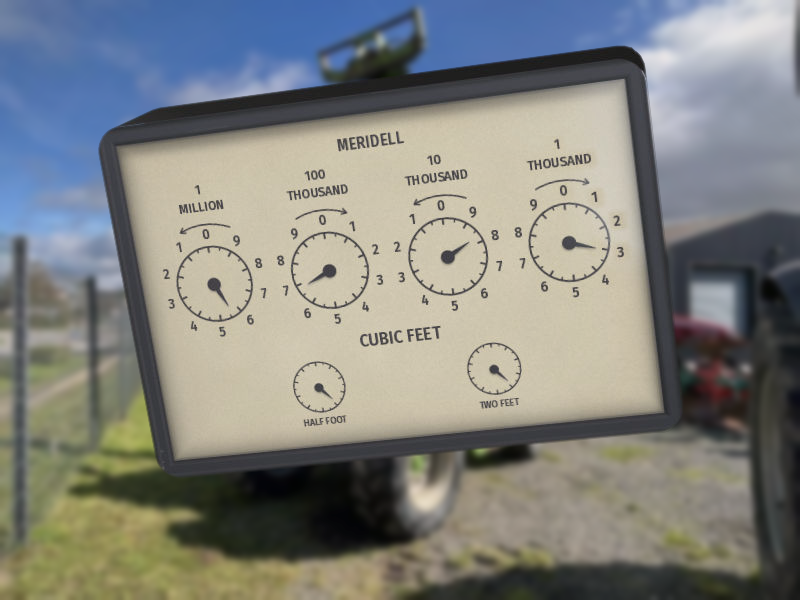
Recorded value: 568300 ft³
